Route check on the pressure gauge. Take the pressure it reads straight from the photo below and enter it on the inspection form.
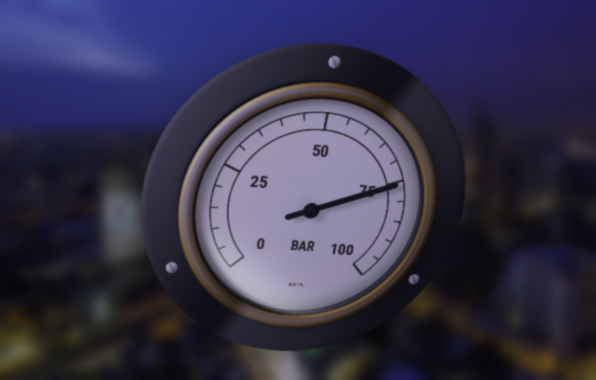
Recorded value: 75 bar
